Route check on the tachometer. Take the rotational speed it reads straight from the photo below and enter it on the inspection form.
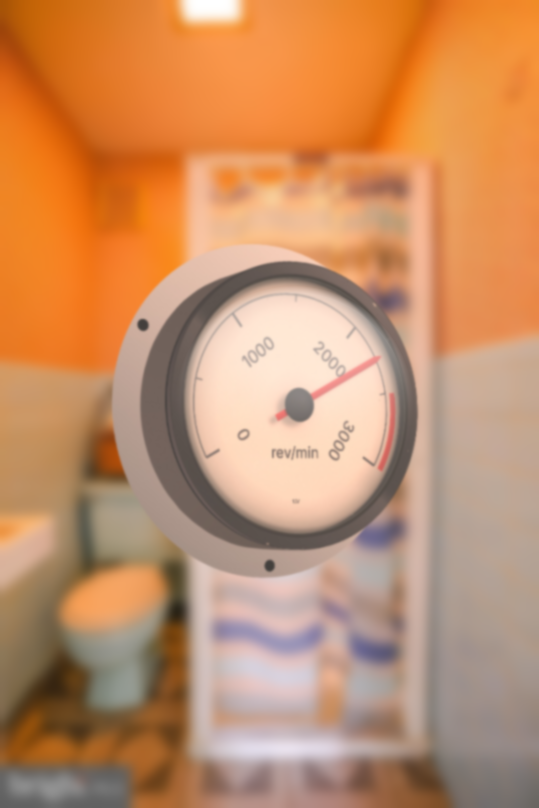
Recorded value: 2250 rpm
